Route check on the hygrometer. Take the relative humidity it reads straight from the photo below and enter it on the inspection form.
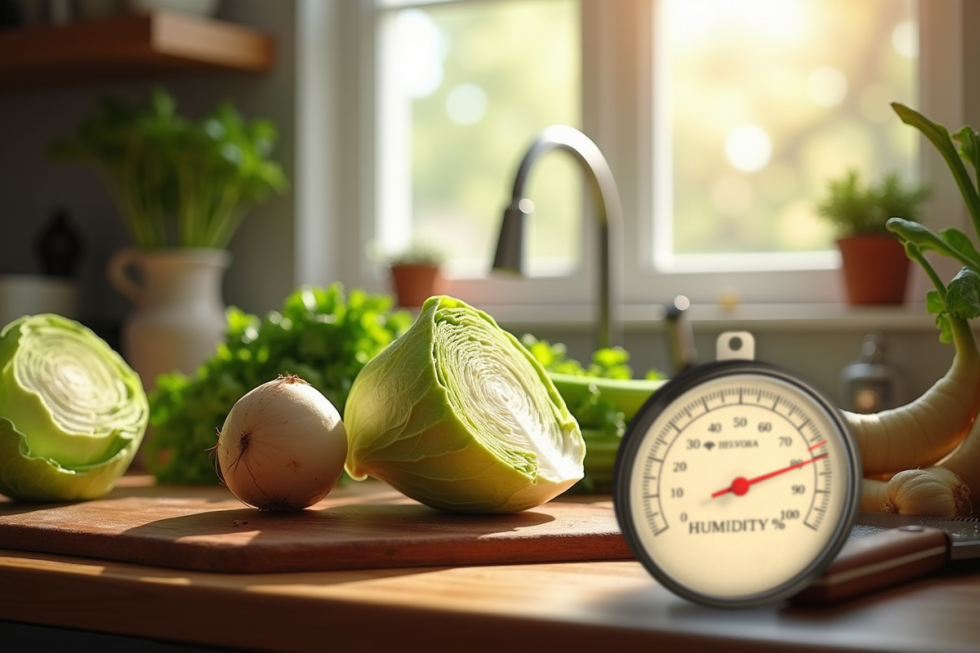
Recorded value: 80 %
